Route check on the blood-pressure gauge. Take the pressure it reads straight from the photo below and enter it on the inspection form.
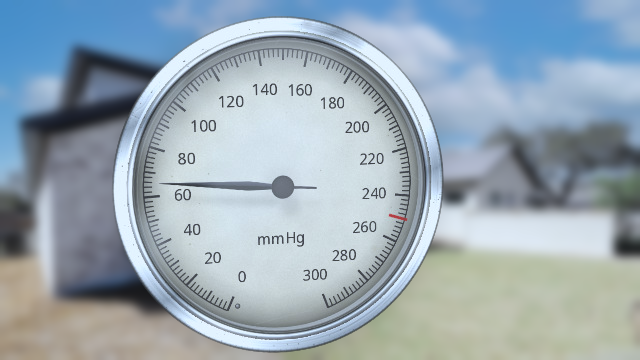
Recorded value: 66 mmHg
